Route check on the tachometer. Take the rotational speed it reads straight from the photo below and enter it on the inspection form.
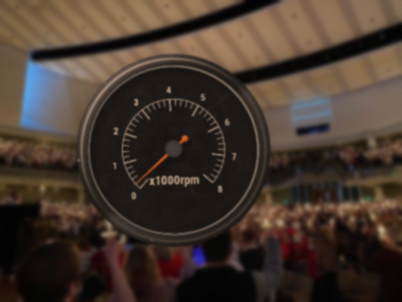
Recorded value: 200 rpm
